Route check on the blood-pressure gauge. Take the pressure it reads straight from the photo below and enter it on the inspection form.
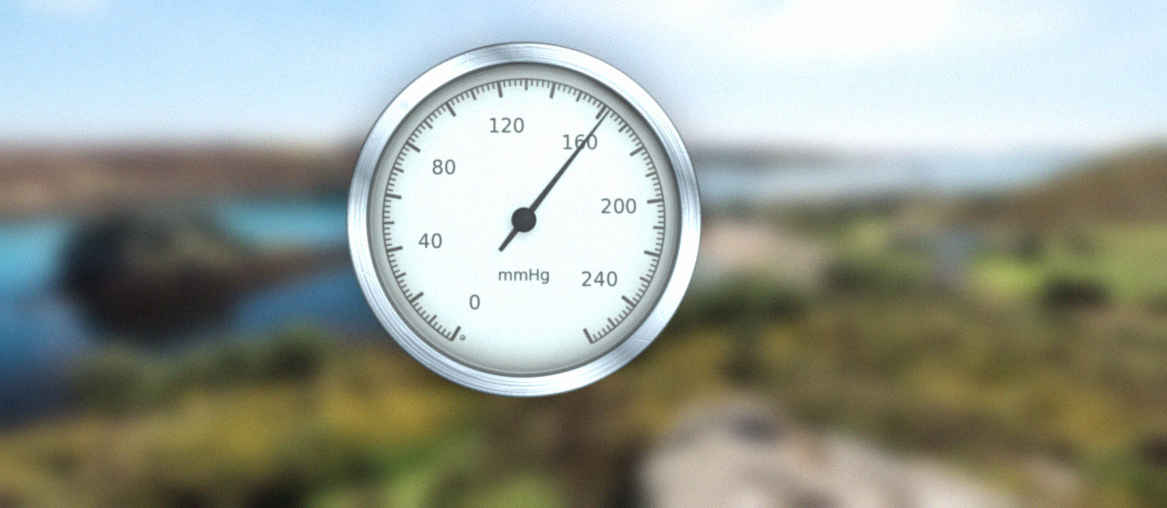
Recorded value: 162 mmHg
